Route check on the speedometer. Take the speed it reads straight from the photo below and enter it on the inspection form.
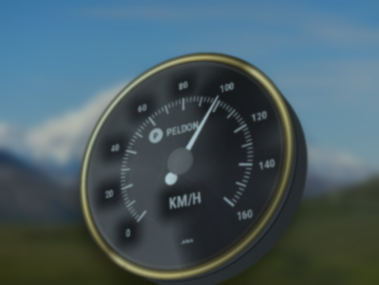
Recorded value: 100 km/h
